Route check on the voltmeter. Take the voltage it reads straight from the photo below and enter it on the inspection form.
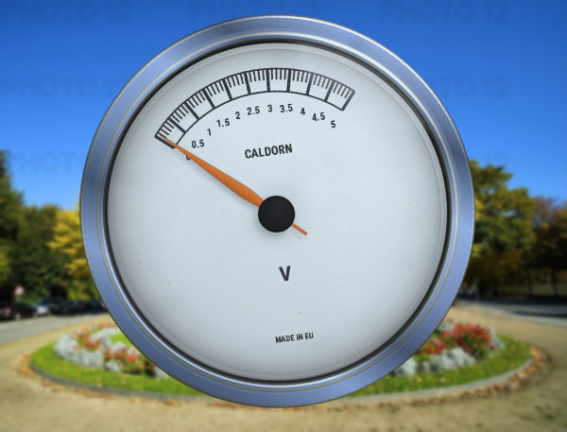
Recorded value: 0.1 V
